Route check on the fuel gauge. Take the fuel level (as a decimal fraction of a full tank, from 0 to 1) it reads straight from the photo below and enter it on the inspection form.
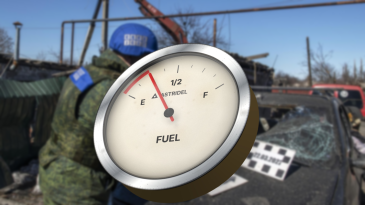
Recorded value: 0.25
